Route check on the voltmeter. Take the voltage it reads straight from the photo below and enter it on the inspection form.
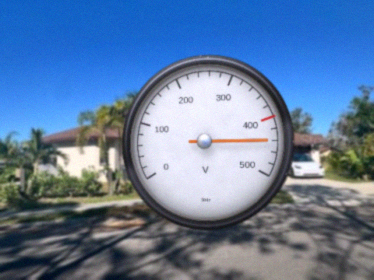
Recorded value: 440 V
